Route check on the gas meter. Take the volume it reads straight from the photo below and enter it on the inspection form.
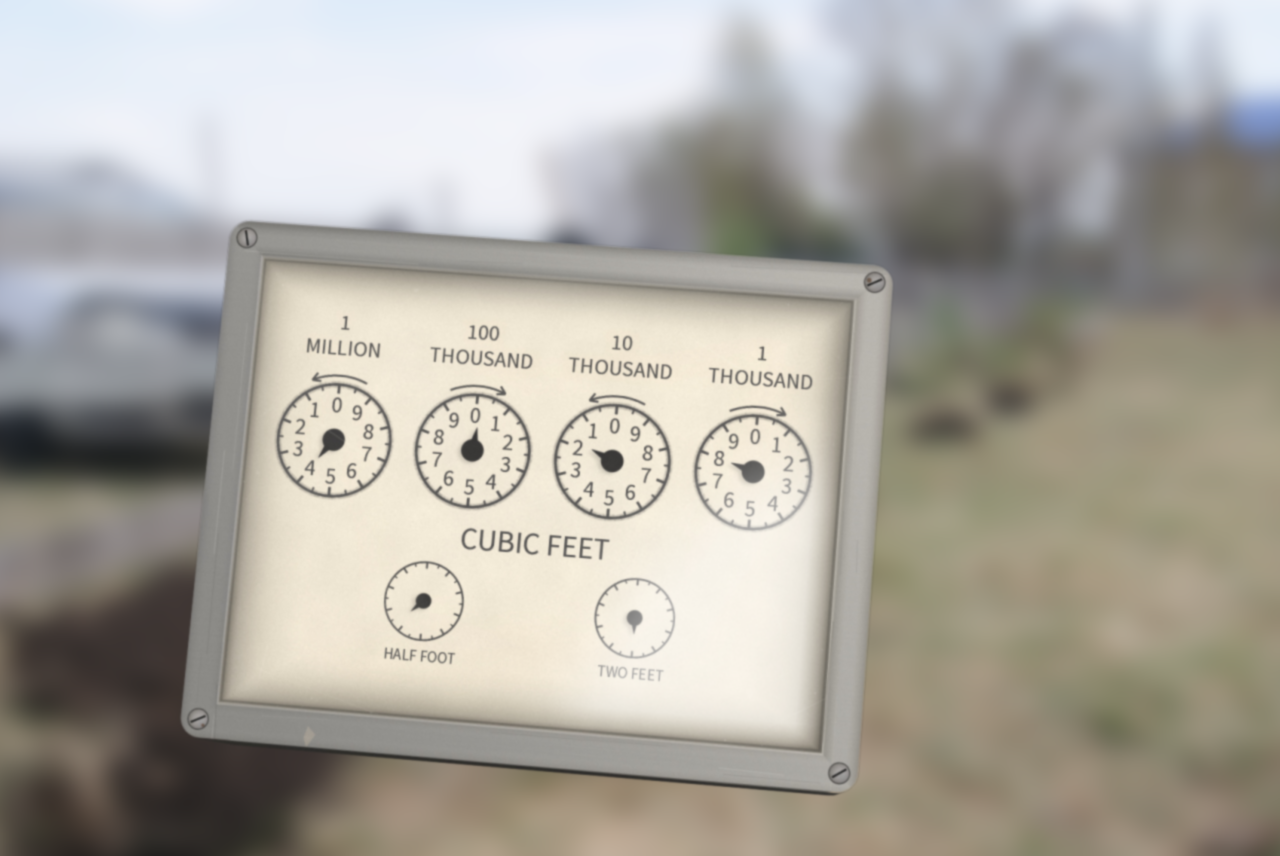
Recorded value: 401800 ft³
